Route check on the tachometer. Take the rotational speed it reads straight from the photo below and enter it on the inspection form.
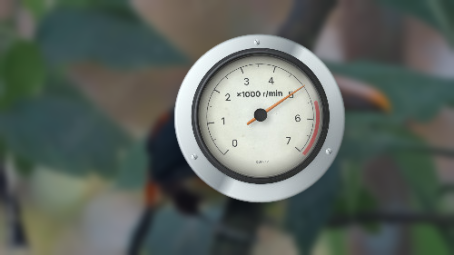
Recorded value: 5000 rpm
